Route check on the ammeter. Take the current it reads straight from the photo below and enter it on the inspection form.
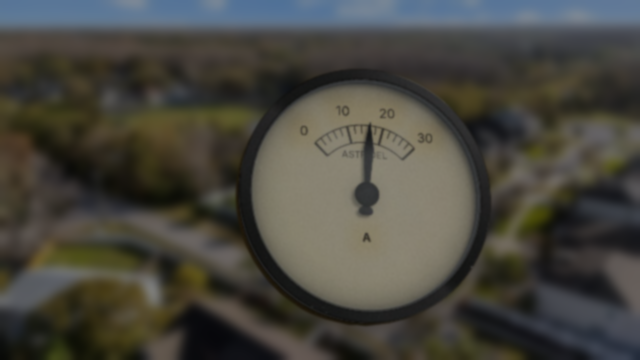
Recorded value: 16 A
